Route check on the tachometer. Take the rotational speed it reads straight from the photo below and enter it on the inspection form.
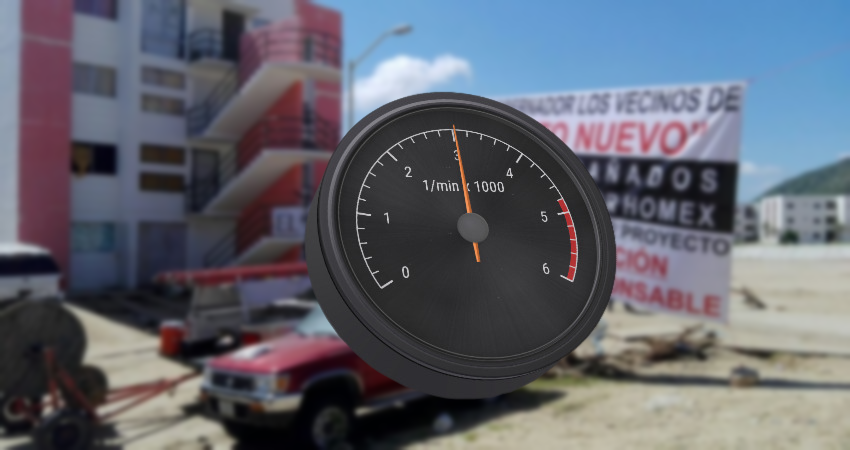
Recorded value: 3000 rpm
